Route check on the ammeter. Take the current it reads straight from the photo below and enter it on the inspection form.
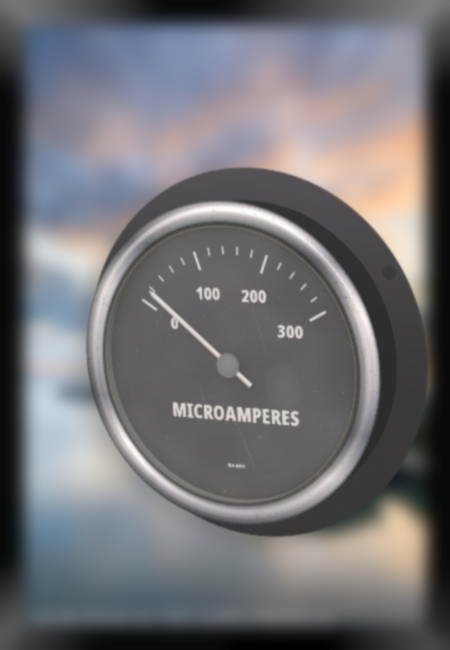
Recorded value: 20 µA
